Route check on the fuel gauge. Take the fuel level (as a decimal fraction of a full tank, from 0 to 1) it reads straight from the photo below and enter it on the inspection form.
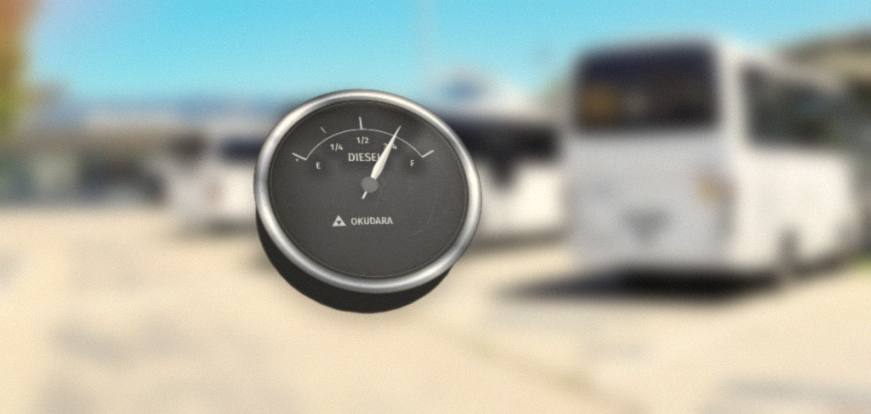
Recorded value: 0.75
